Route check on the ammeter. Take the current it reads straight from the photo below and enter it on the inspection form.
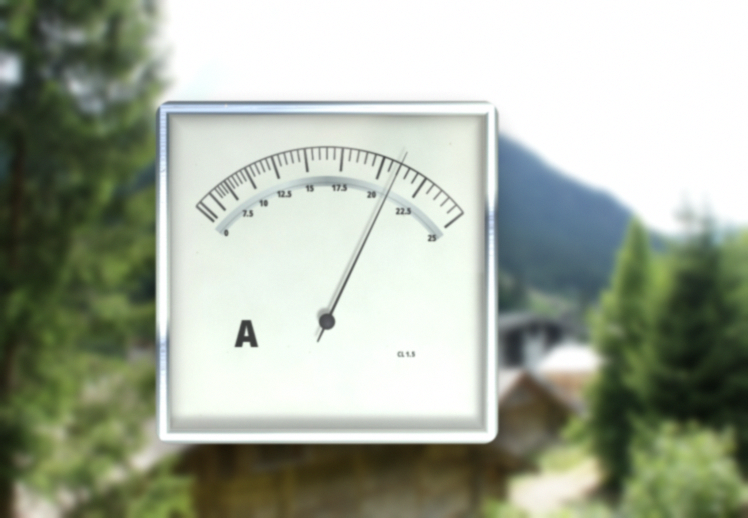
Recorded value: 21 A
